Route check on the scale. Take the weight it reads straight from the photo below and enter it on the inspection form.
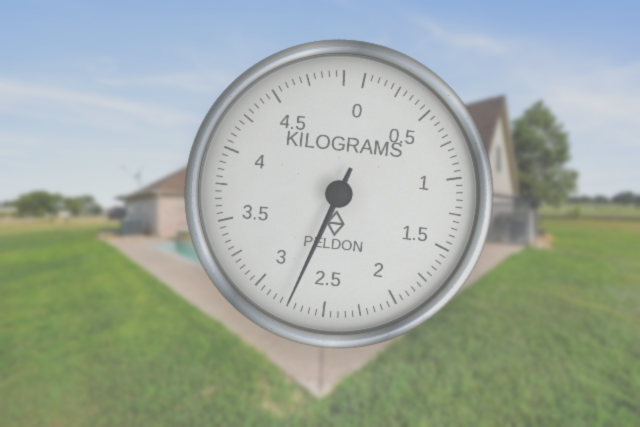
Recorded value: 2.75 kg
